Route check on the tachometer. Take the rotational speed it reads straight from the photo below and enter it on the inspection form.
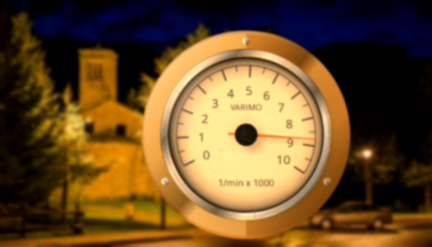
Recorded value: 8750 rpm
